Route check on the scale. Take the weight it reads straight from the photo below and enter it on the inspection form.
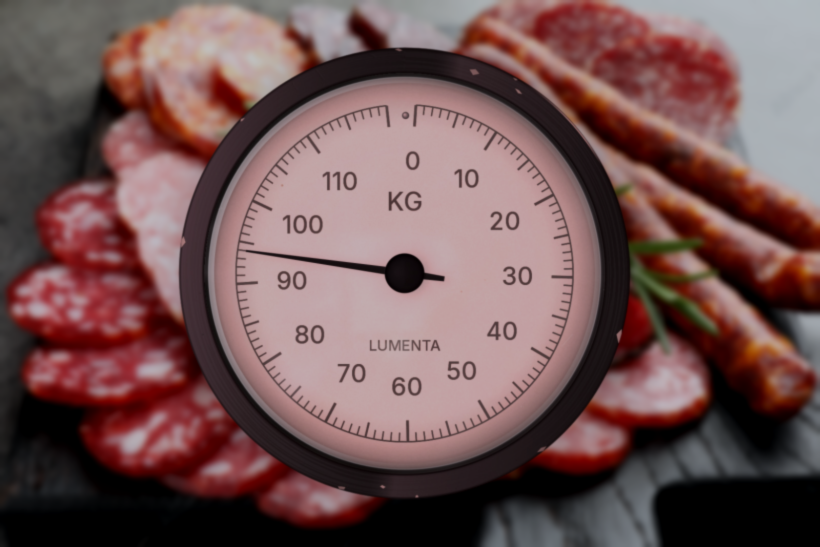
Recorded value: 94 kg
